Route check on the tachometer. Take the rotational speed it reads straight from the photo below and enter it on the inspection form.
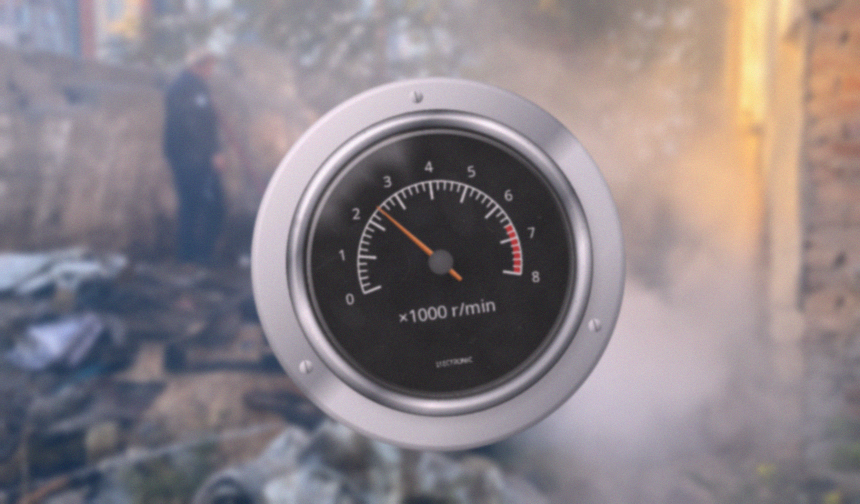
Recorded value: 2400 rpm
